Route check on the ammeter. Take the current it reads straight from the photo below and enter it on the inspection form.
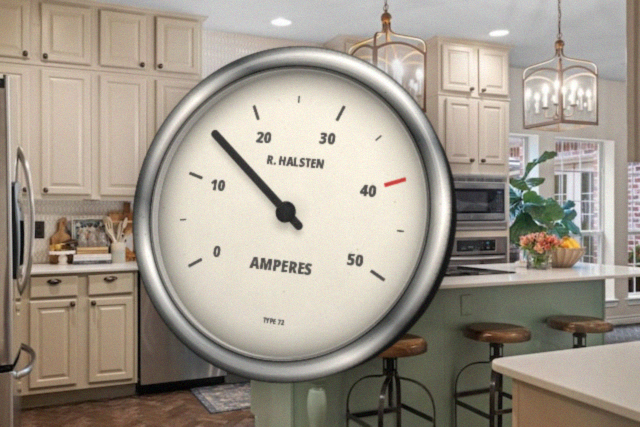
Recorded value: 15 A
